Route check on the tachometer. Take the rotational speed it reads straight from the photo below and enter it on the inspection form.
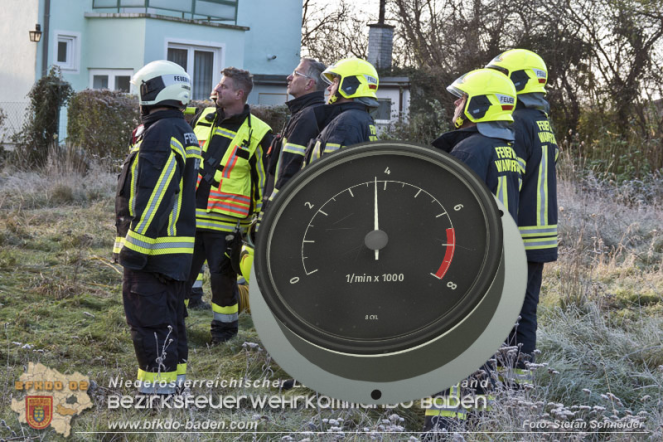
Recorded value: 3750 rpm
